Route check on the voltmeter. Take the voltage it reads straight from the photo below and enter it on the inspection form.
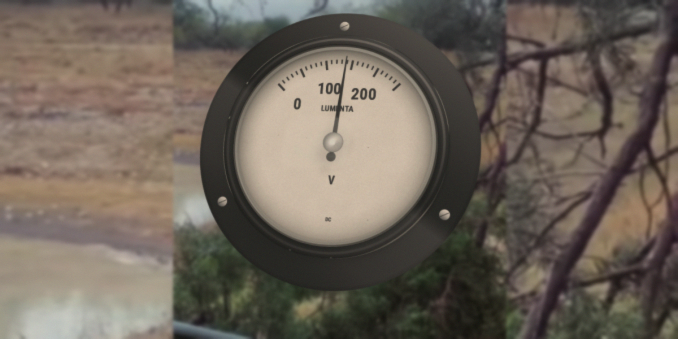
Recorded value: 140 V
